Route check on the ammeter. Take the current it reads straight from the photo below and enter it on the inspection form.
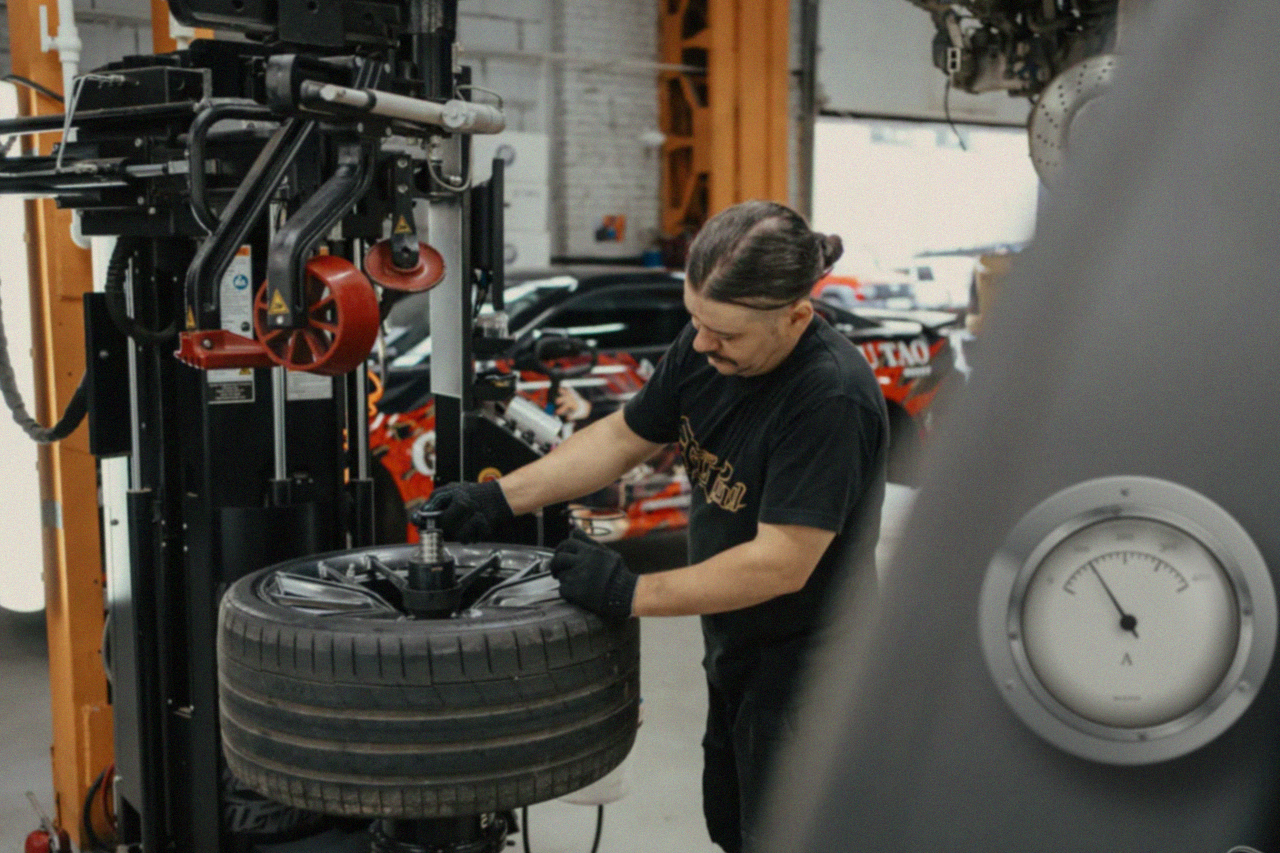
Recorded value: 100 A
